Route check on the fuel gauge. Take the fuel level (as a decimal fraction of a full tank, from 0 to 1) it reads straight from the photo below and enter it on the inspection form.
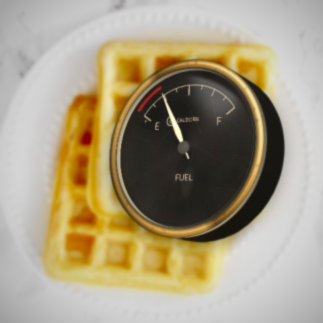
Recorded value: 0.25
